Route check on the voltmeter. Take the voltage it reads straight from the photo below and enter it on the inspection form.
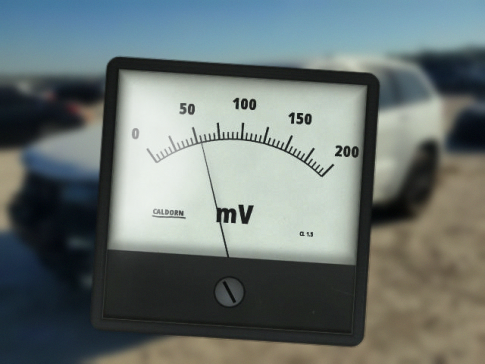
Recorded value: 55 mV
